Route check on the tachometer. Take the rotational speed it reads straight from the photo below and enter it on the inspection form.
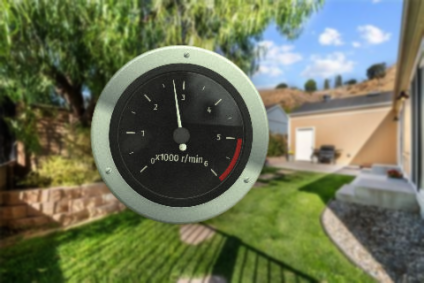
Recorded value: 2750 rpm
